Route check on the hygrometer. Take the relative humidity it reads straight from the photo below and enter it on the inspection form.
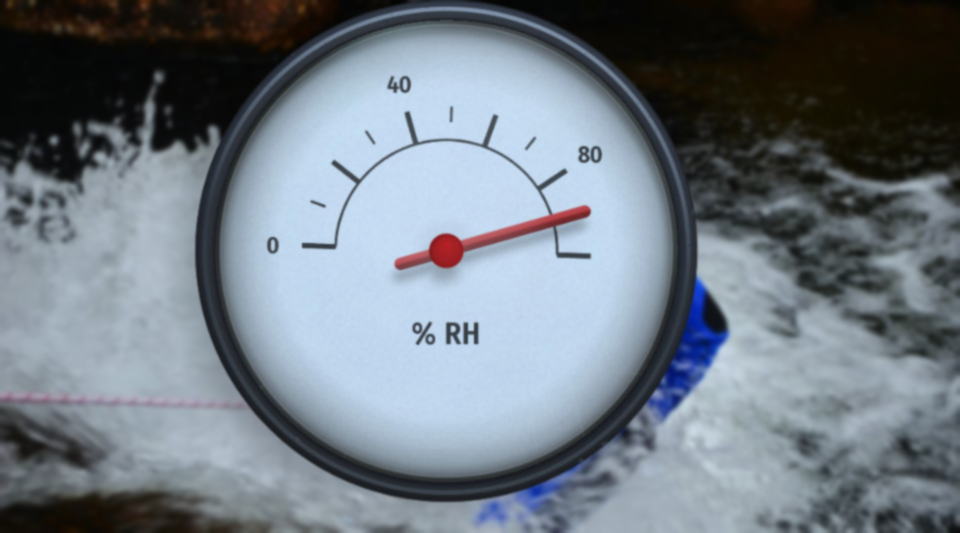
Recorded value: 90 %
